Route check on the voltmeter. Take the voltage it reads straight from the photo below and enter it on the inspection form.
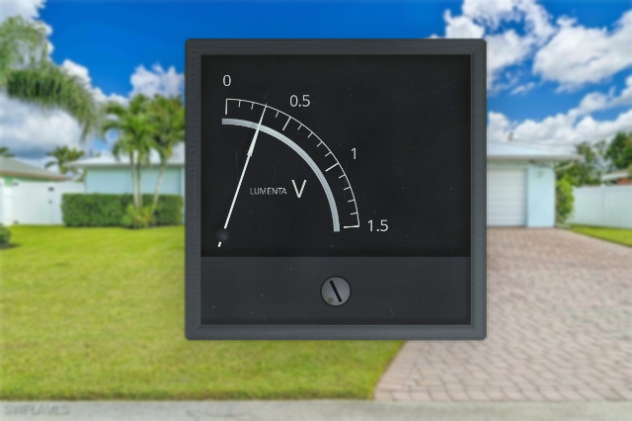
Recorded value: 0.3 V
